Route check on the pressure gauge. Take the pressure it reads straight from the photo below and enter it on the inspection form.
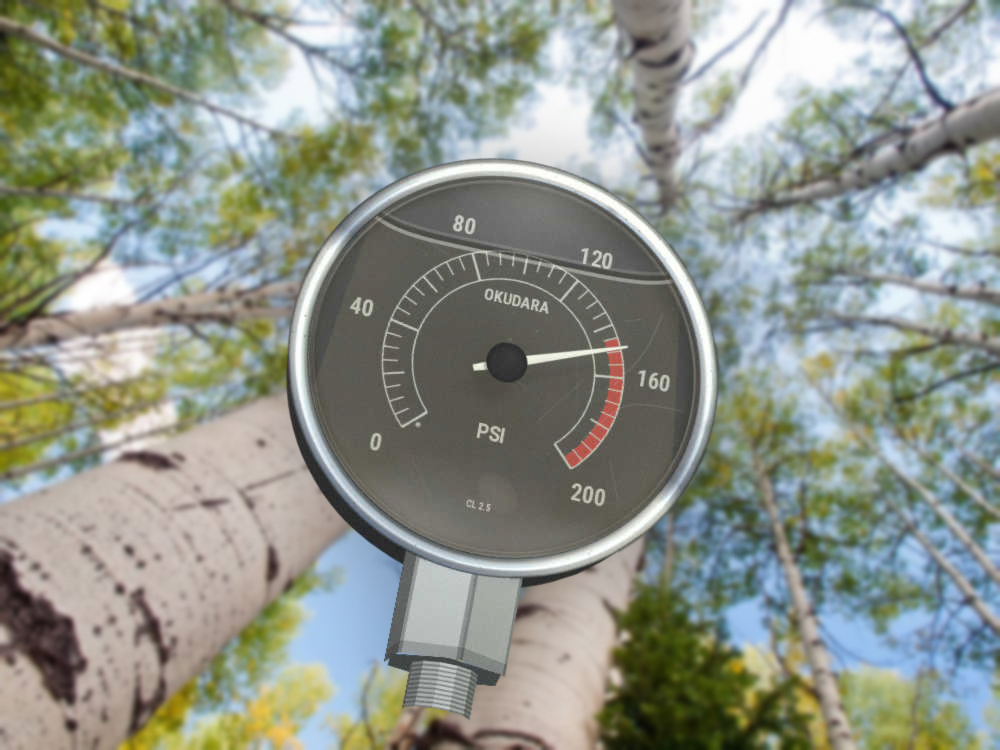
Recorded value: 150 psi
